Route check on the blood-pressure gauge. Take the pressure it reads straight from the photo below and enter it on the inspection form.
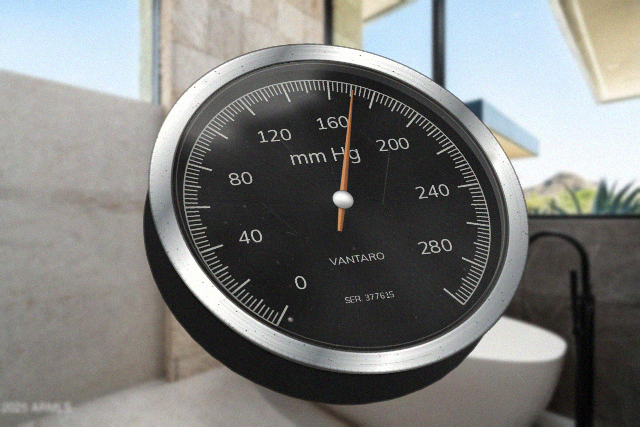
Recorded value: 170 mmHg
